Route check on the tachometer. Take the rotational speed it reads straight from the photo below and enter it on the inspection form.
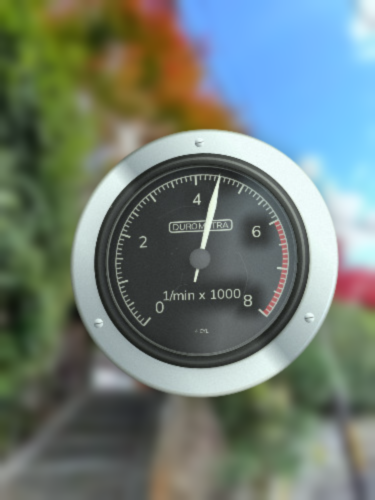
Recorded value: 4500 rpm
